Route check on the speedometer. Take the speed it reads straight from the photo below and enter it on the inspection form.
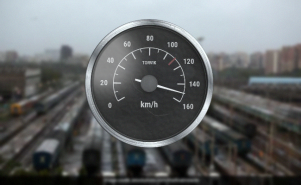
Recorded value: 150 km/h
